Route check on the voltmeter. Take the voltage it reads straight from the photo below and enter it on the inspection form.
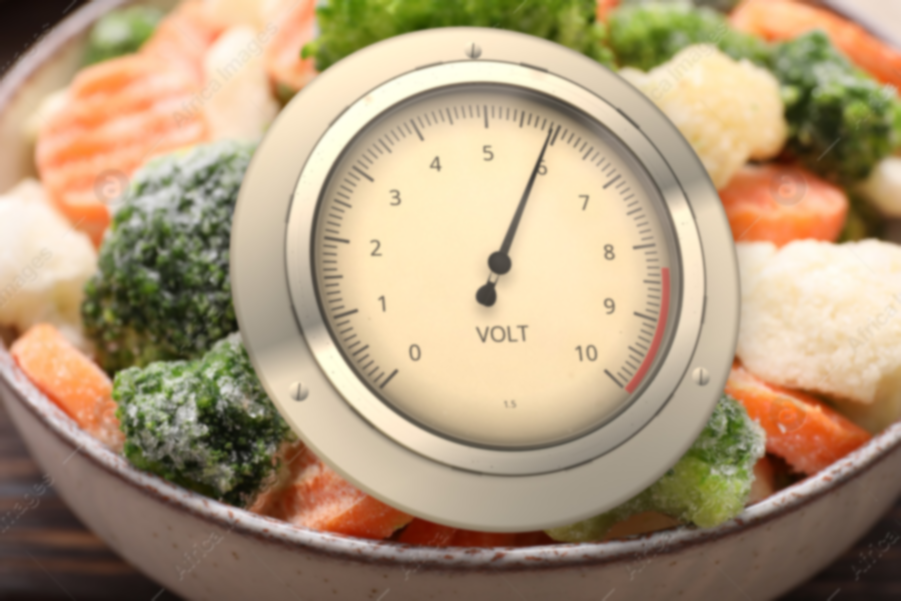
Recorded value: 5.9 V
